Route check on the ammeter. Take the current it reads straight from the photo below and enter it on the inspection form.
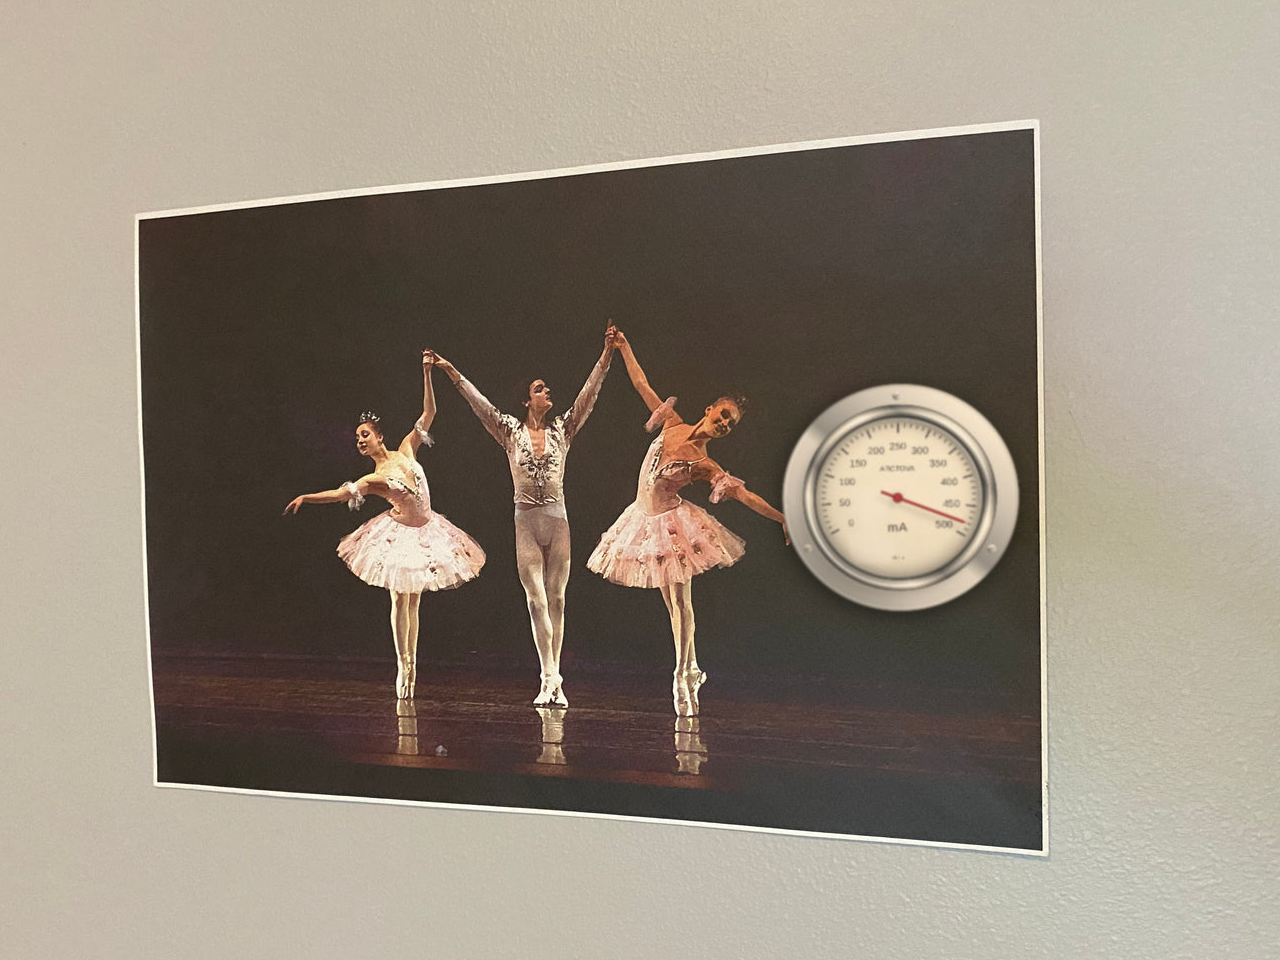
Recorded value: 480 mA
